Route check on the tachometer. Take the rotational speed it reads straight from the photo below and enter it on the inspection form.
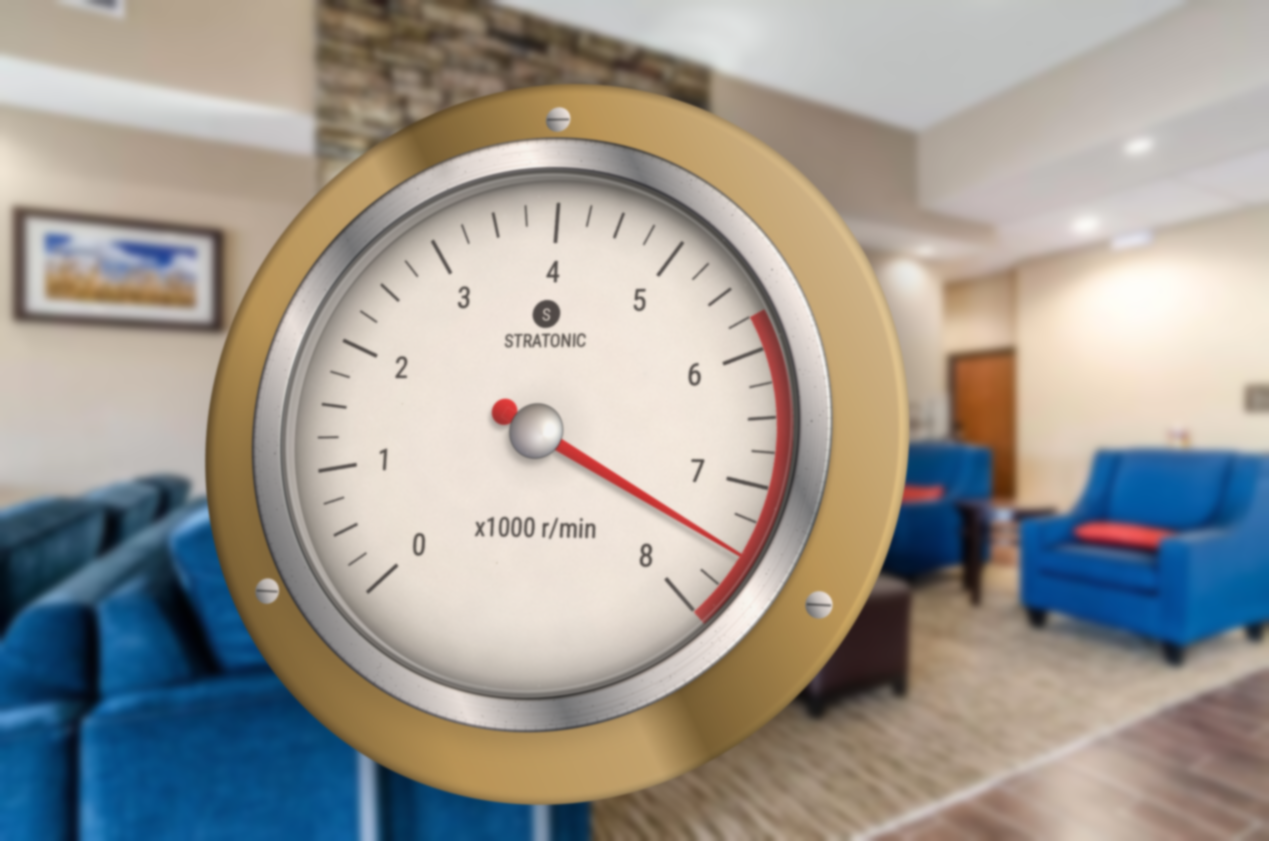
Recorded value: 7500 rpm
